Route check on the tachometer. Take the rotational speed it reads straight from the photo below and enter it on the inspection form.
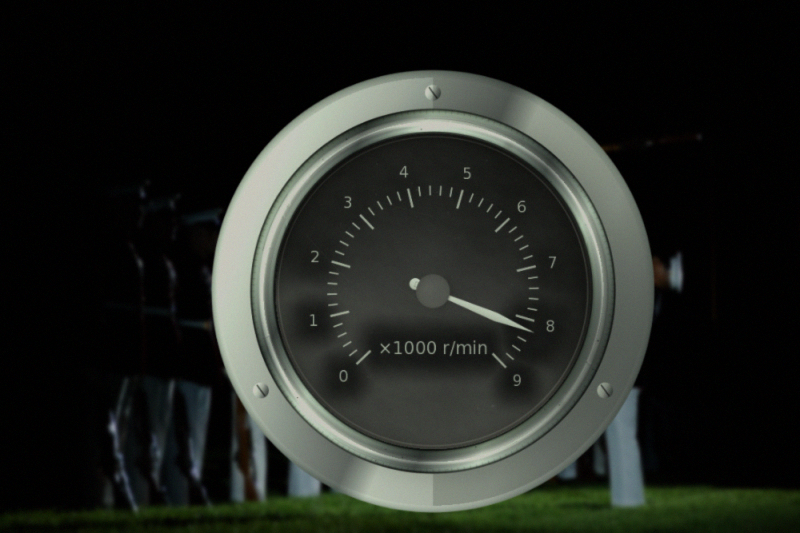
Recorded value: 8200 rpm
